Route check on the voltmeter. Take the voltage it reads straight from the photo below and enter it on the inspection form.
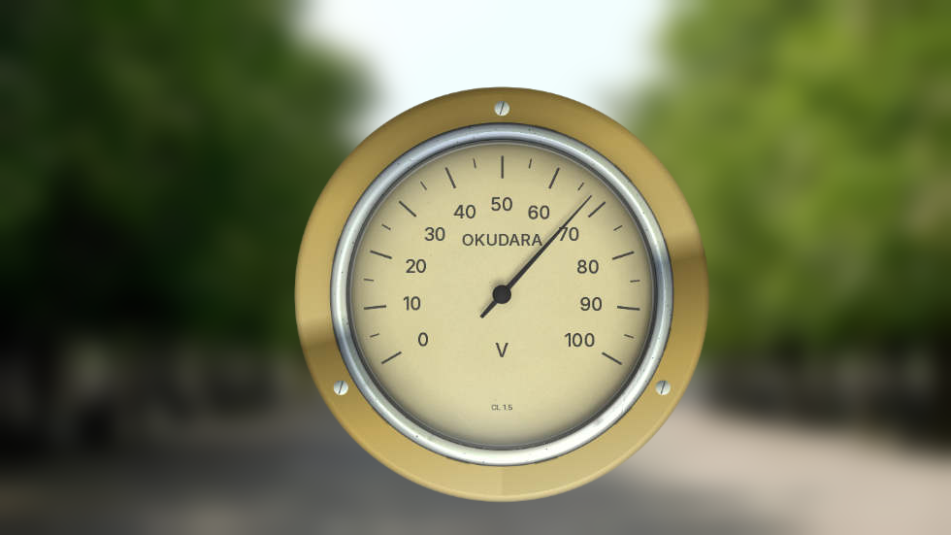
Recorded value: 67.5 V
